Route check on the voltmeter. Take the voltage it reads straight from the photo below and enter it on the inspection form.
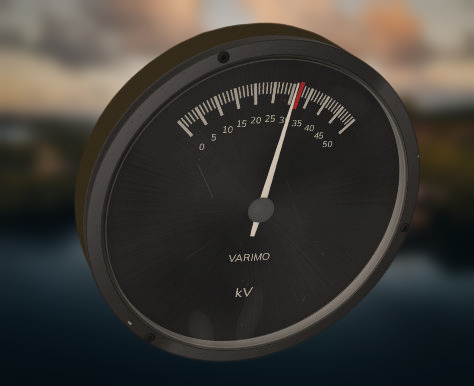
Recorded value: 30 kV
